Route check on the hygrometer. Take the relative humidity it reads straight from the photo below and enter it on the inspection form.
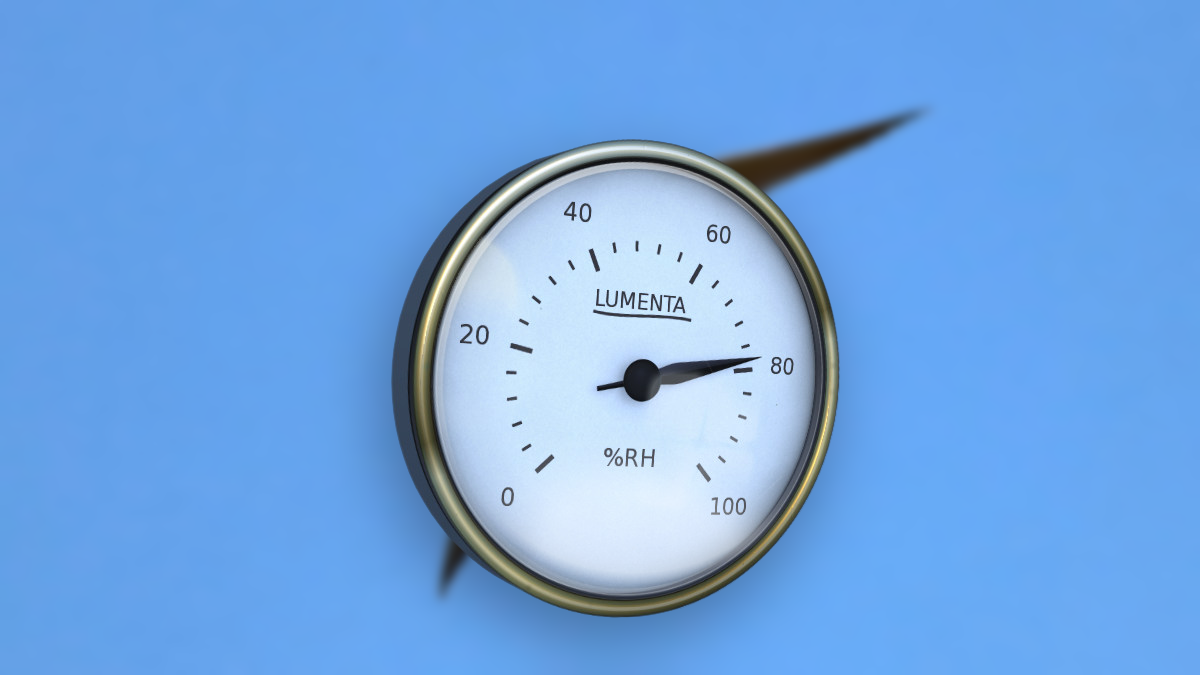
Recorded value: 78 %
